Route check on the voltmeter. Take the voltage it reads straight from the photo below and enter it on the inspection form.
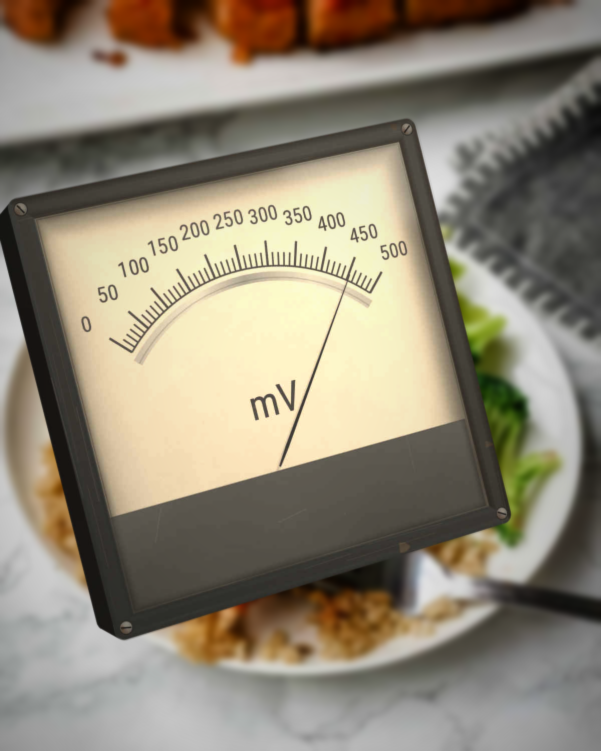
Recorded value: 450 mV
